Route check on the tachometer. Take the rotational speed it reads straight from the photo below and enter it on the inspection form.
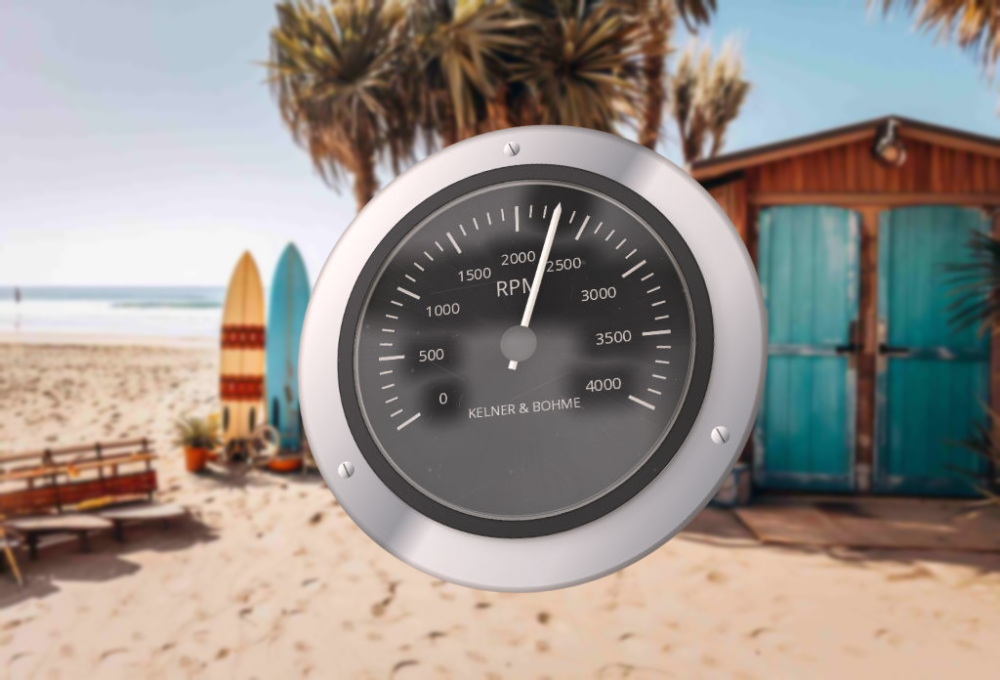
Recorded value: 2300 rpm
